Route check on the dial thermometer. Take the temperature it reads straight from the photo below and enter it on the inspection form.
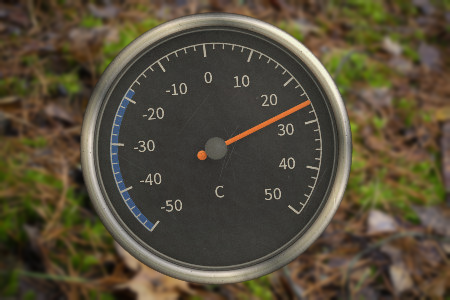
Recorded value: 26 °C
